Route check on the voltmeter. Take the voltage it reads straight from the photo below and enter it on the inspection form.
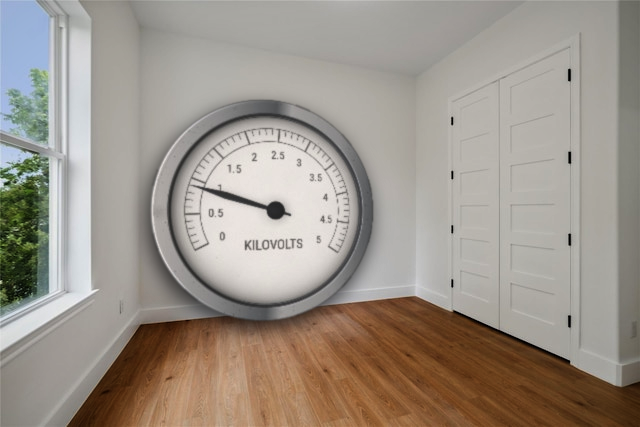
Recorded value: 0.9 kV
